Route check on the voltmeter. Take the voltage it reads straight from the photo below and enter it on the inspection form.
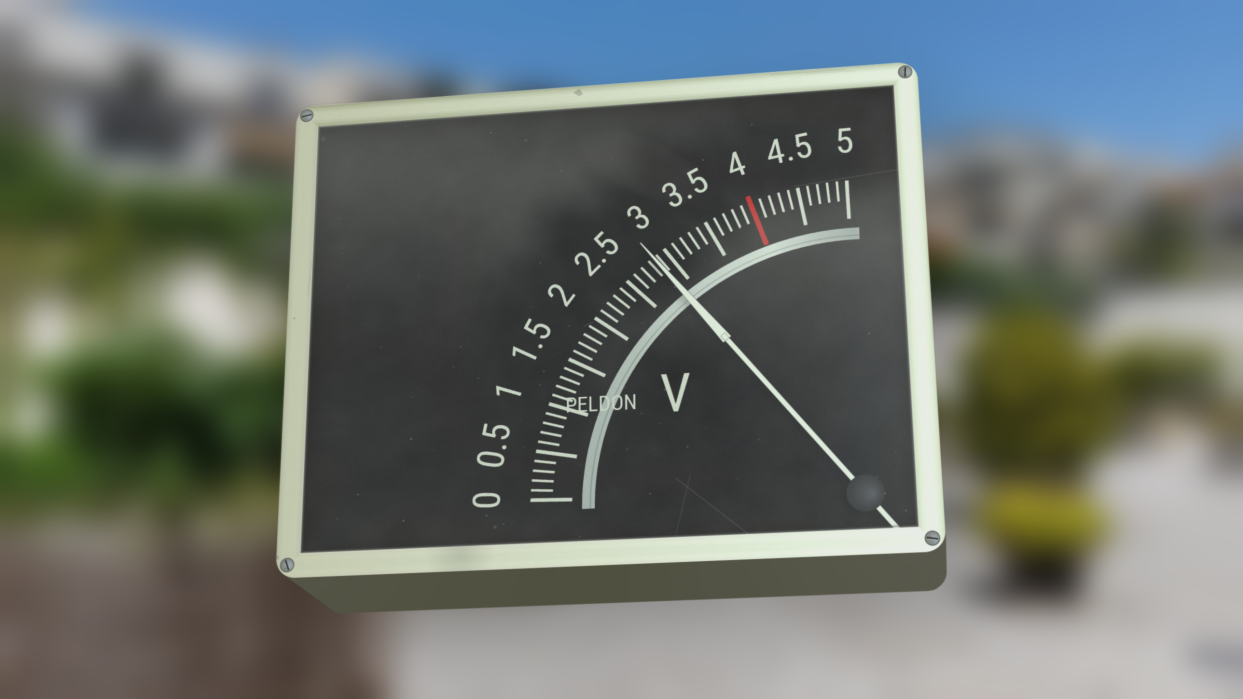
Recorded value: 2.85 V
